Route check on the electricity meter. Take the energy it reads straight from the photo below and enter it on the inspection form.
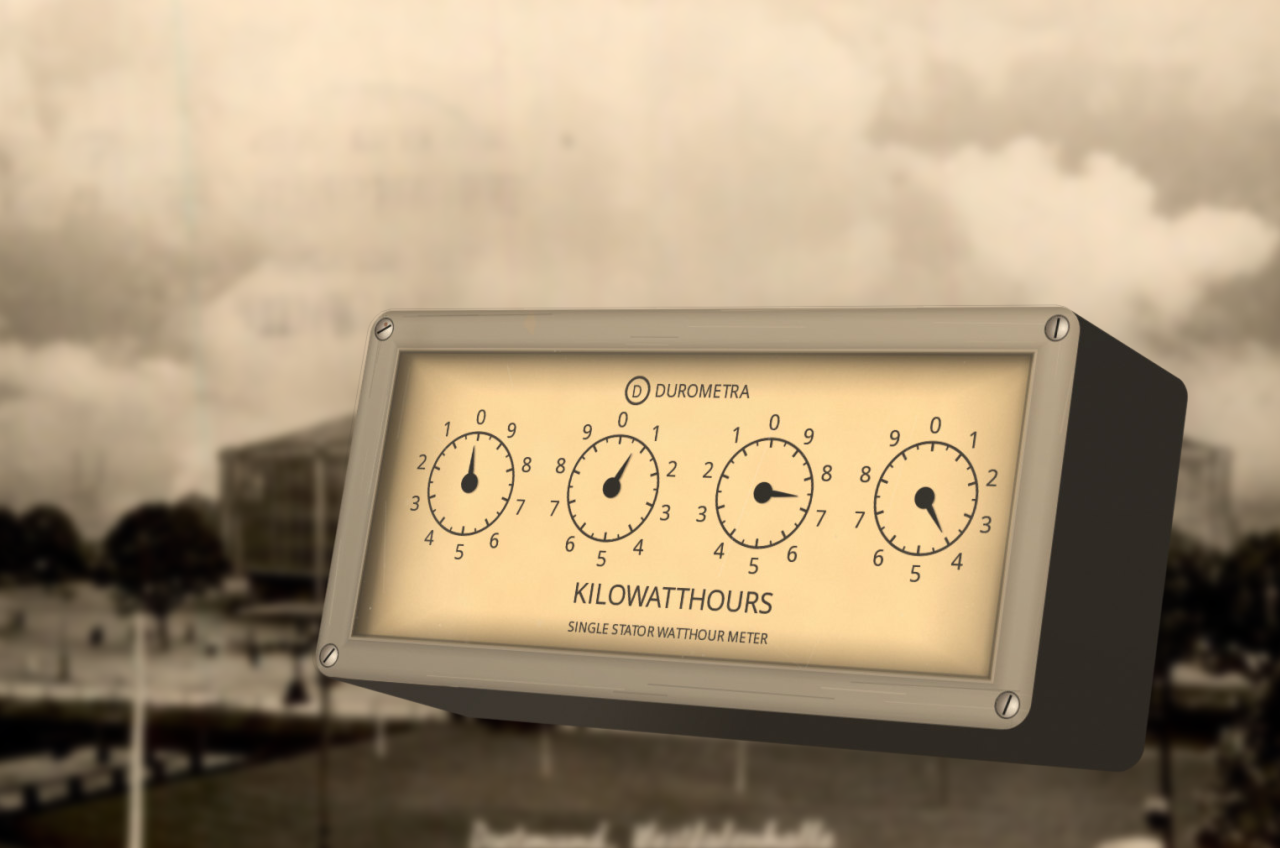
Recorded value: 74 kWh
